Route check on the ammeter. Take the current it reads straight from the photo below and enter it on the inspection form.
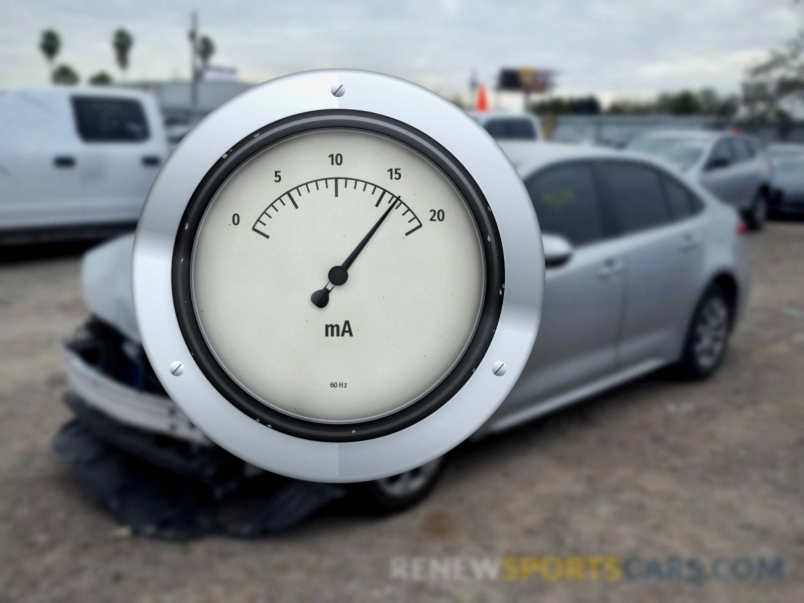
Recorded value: 16.5 mA
